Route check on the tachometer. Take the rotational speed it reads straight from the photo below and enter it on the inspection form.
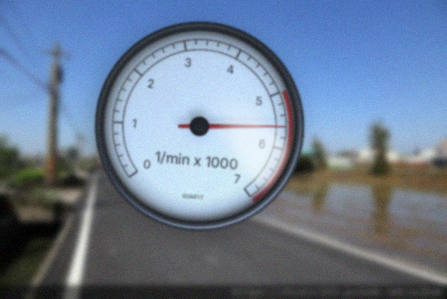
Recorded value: 5600 rpm
